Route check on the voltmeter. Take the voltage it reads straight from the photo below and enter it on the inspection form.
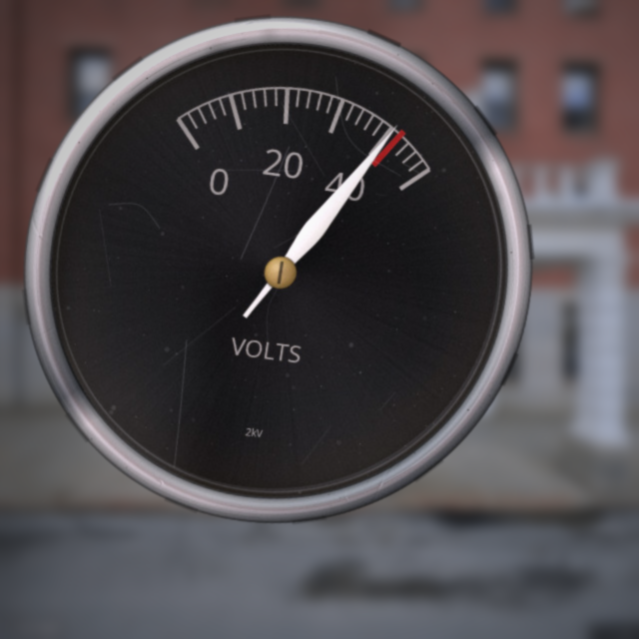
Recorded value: 40 V
